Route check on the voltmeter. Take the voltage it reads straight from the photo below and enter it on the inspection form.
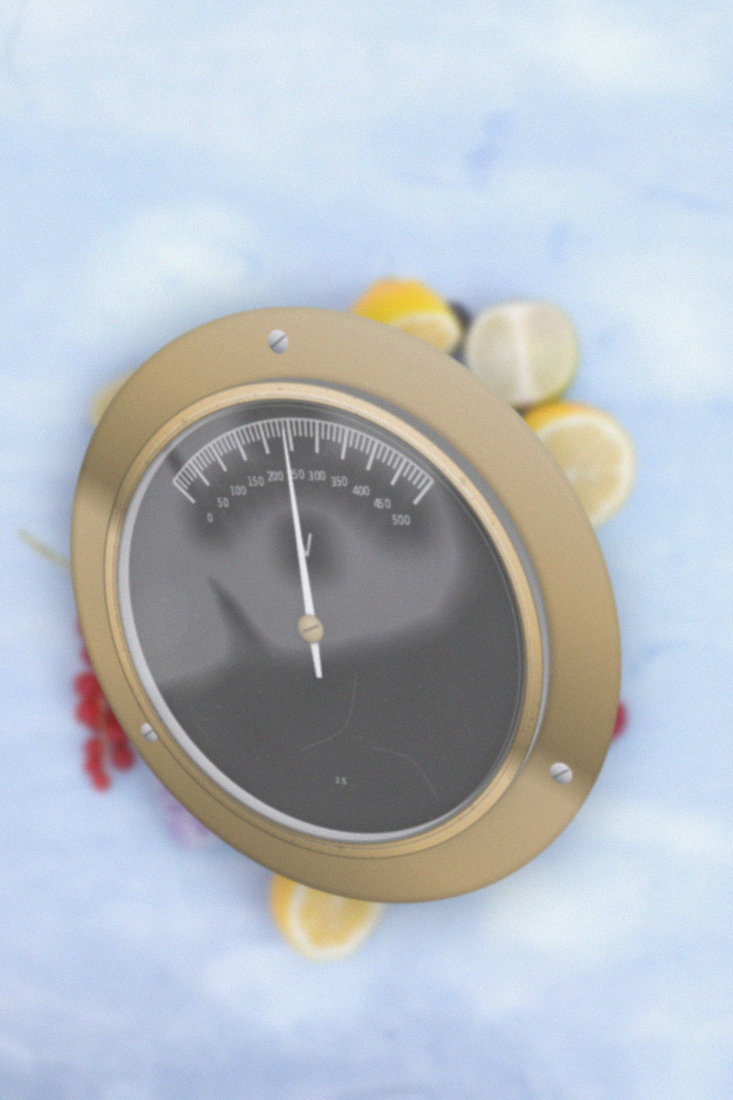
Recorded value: 250 V
